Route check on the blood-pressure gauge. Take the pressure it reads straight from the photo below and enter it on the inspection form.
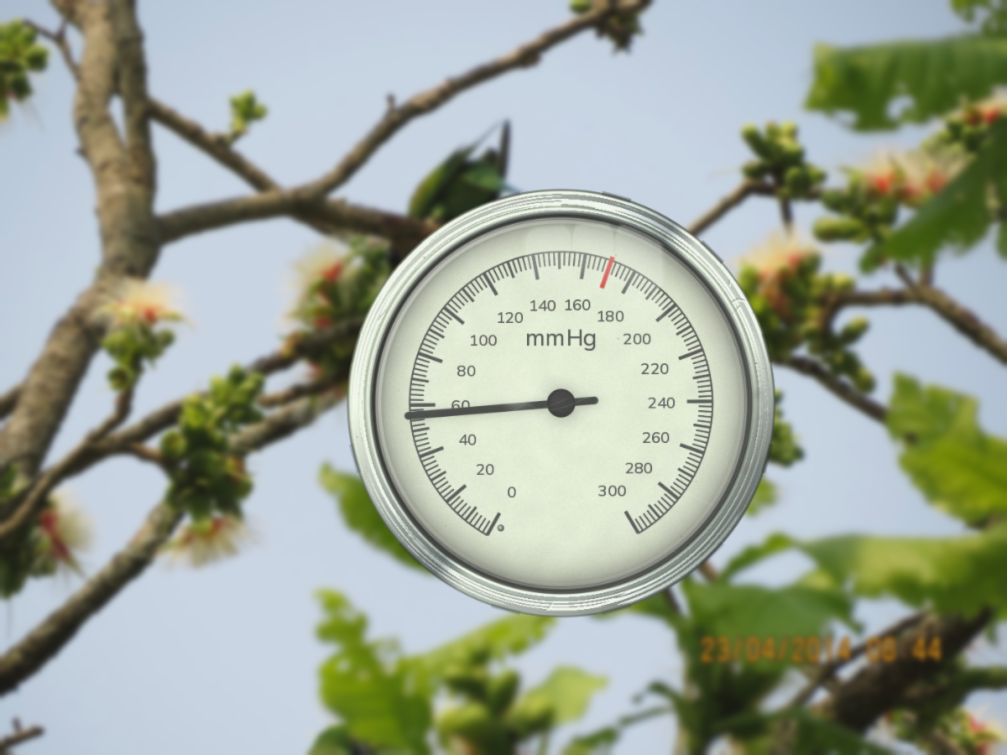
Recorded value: 56 mmHg
